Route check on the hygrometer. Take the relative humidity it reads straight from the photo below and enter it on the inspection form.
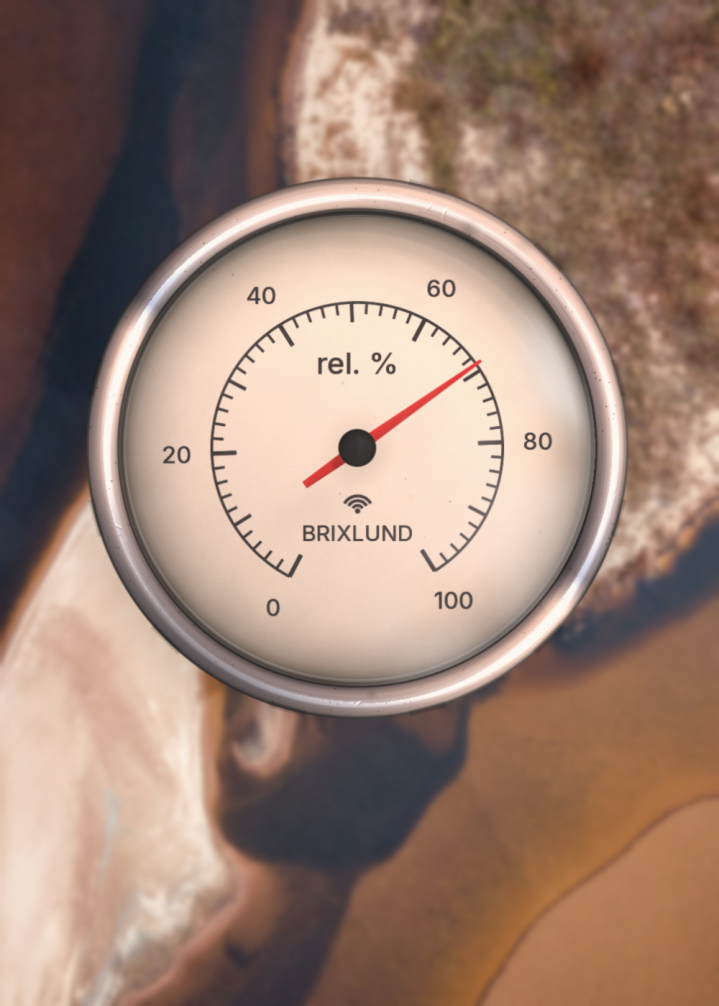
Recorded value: 69 %
